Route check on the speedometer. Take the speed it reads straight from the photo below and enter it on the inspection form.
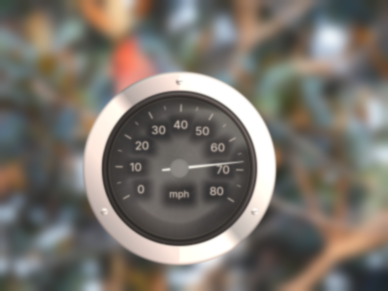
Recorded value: 67.5 mph
